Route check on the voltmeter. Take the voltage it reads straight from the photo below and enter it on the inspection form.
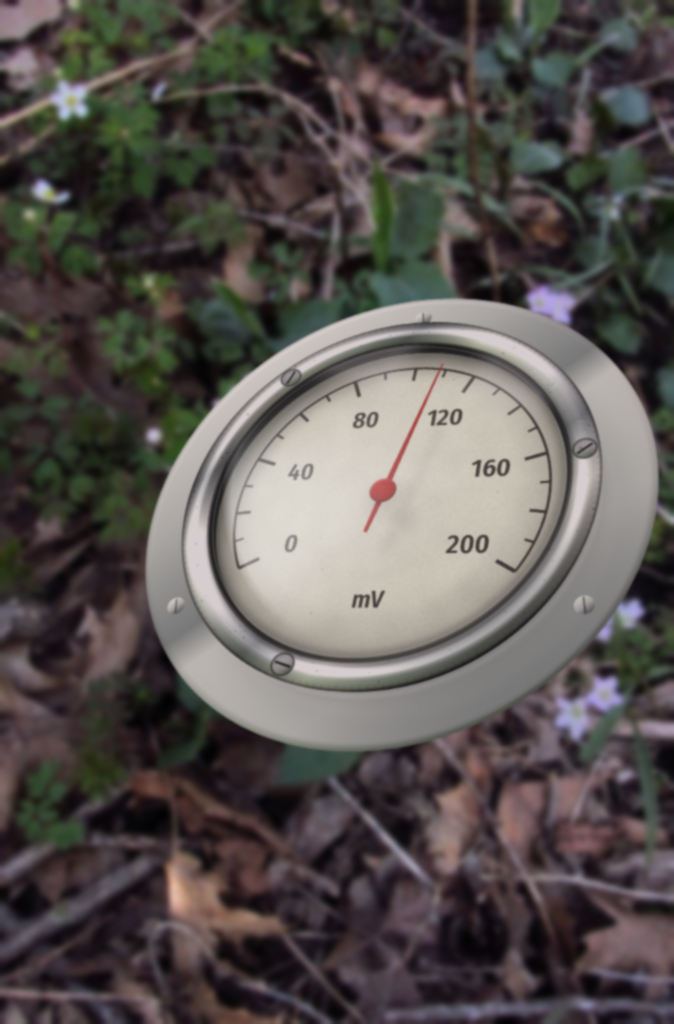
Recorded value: 110 mV
